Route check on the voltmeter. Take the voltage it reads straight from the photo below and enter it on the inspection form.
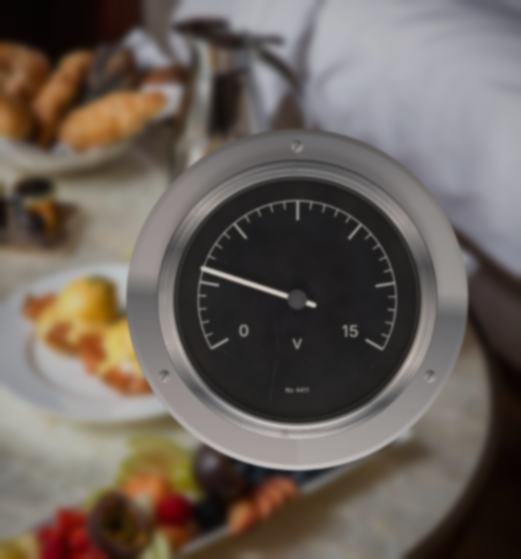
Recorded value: 3 V
